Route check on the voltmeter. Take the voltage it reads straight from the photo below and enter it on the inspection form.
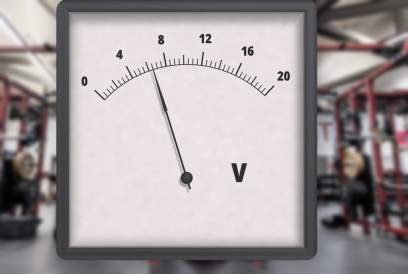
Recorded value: 6.5 V
